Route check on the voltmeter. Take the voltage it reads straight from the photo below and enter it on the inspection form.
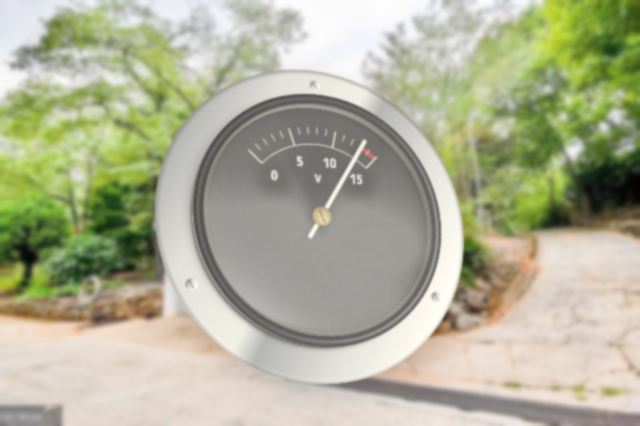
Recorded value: 13 V
